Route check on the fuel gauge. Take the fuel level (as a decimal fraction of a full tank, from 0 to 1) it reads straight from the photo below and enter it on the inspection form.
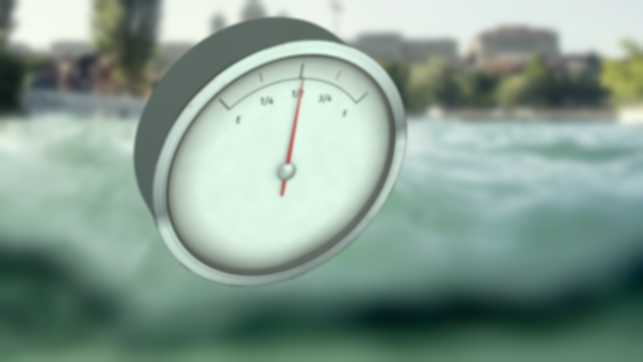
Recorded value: 0.5
